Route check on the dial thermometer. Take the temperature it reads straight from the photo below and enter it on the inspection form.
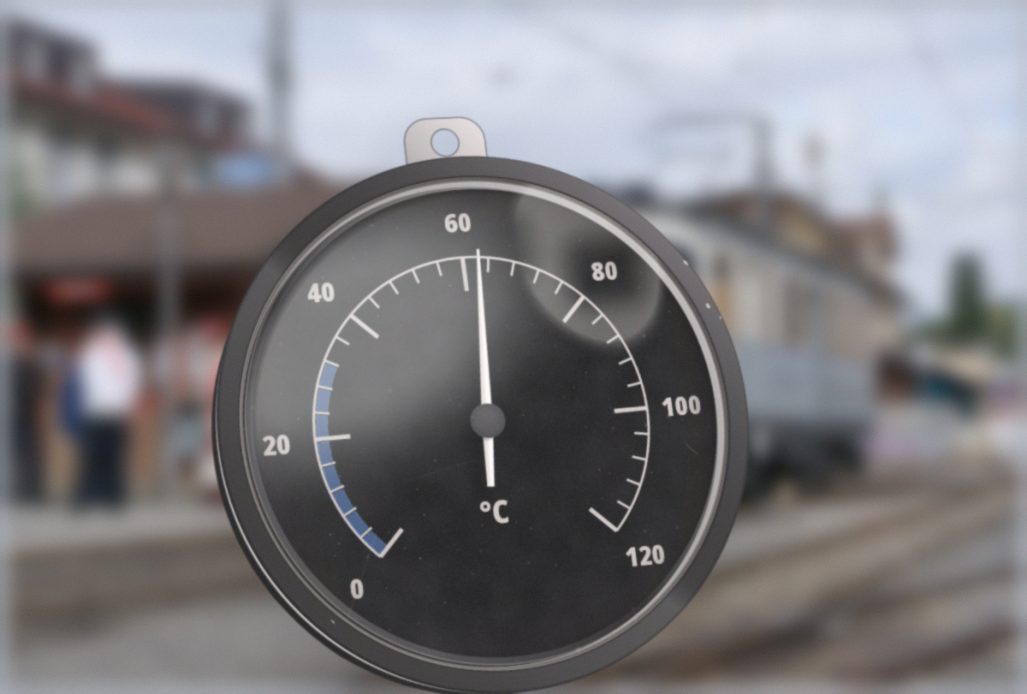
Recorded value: 62 °C
